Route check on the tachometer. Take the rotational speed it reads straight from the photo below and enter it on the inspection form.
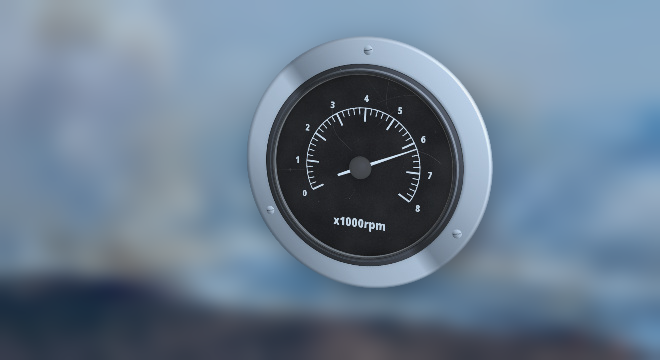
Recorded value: 6200 rpm
